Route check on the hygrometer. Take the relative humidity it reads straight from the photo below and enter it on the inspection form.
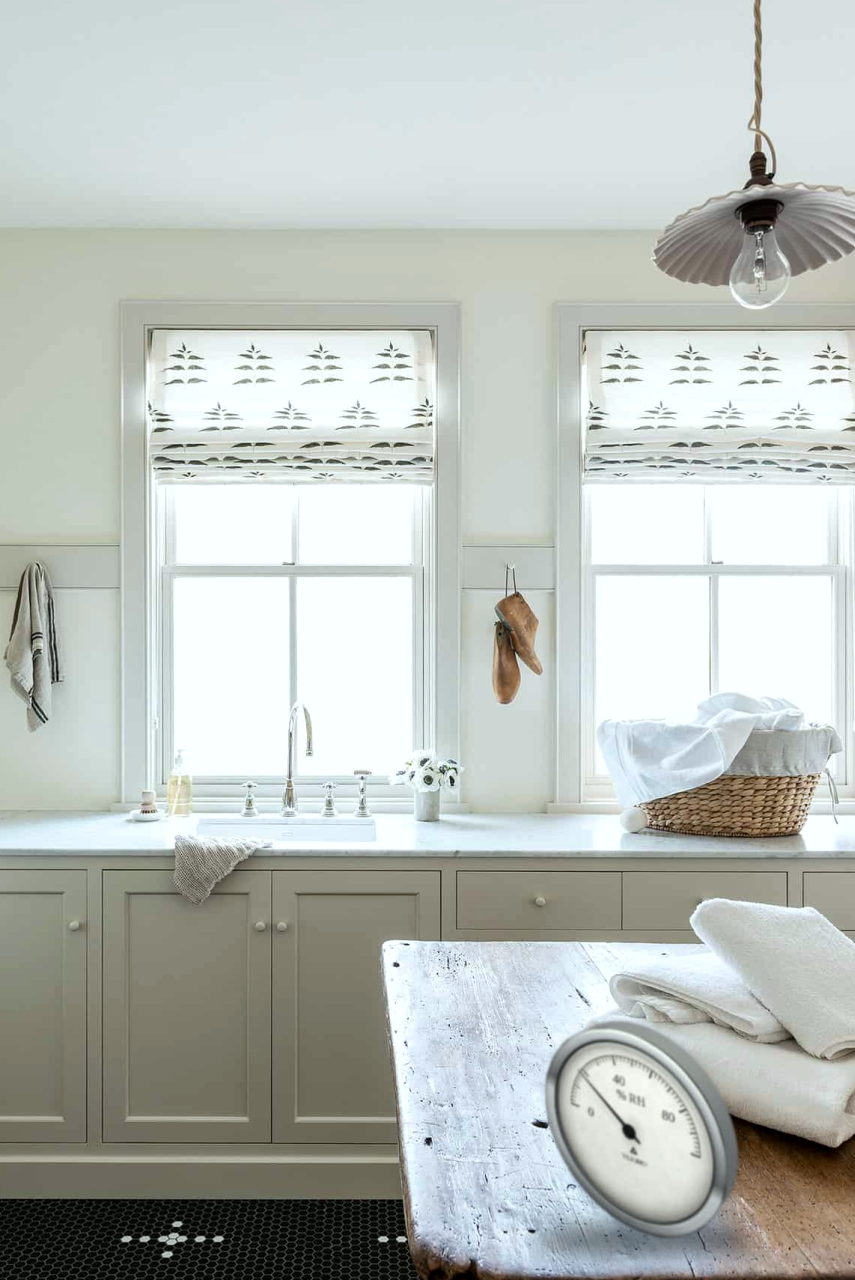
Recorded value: 20 %
